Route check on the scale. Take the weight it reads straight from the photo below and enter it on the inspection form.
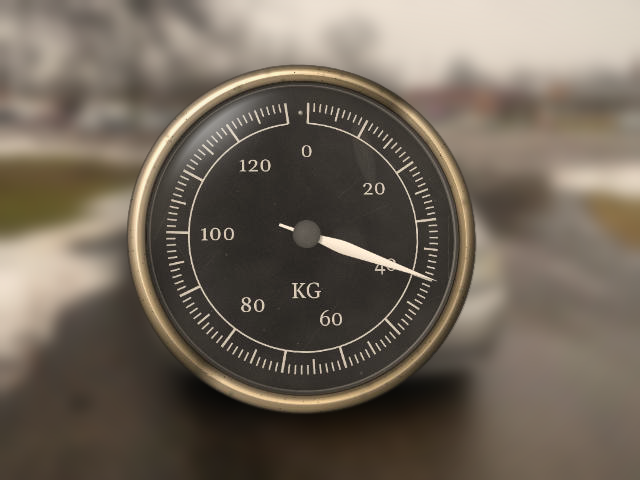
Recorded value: 40 kg
